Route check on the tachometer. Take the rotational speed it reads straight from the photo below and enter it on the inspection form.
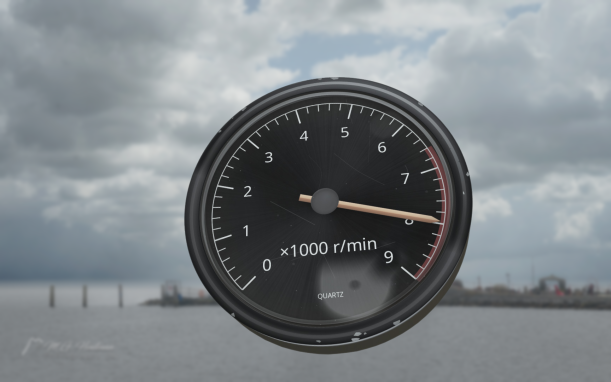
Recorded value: 8000 rpm
